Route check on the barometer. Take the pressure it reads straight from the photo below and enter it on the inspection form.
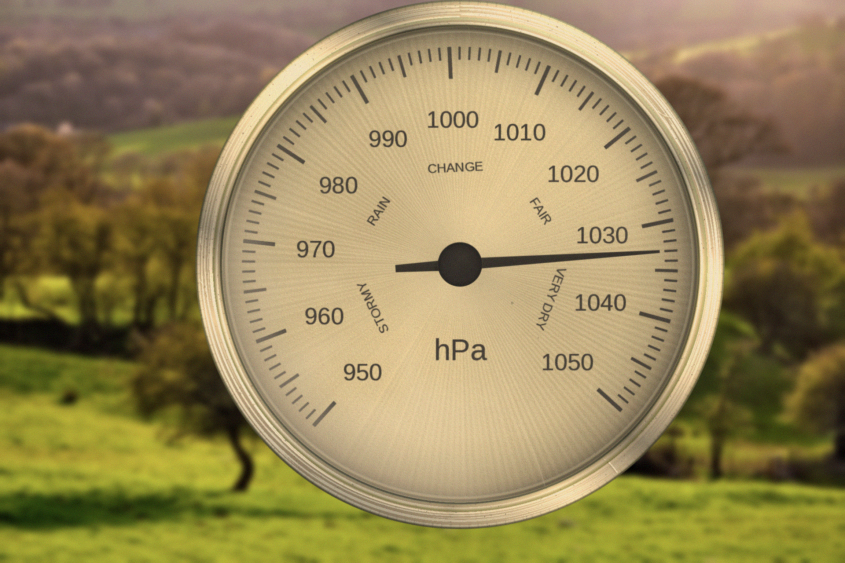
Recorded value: 1033 hPa
